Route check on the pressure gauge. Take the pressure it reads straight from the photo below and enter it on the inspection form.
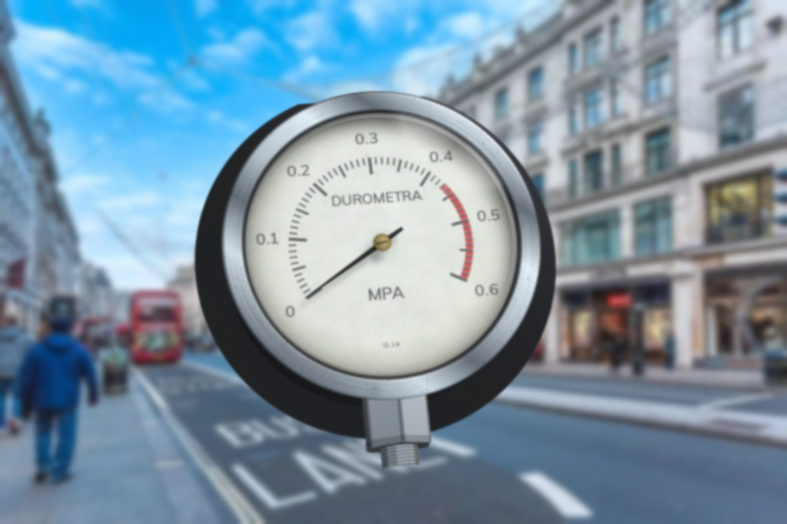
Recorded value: 0 MPa
